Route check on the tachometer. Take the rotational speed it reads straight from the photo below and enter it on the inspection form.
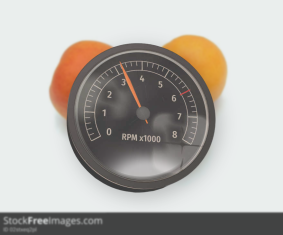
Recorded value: 3200 rpm
